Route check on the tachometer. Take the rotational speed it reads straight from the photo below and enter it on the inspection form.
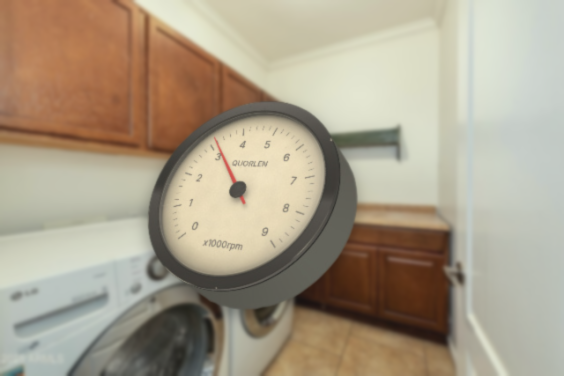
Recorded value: 3200 rpm
